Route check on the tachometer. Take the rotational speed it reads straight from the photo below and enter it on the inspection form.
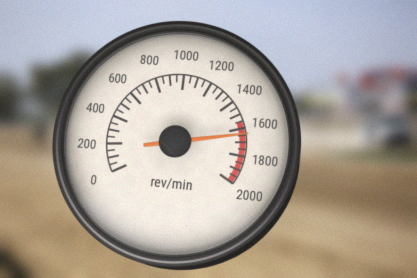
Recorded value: 1650 rpm
